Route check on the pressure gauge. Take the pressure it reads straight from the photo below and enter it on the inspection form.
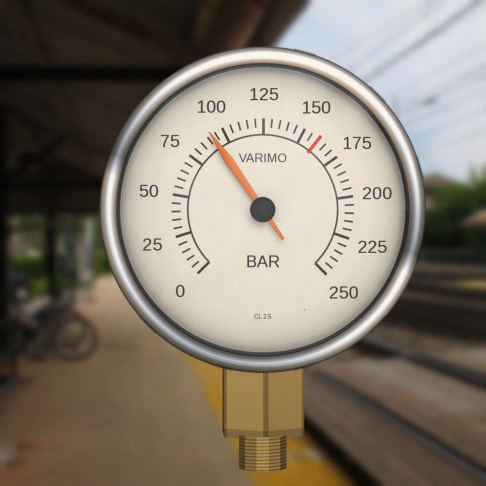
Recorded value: 92.5 bar
